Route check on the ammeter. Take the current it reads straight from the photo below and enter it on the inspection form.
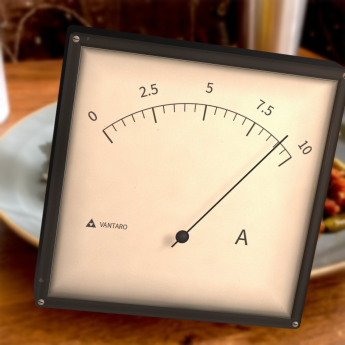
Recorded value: 9 A
